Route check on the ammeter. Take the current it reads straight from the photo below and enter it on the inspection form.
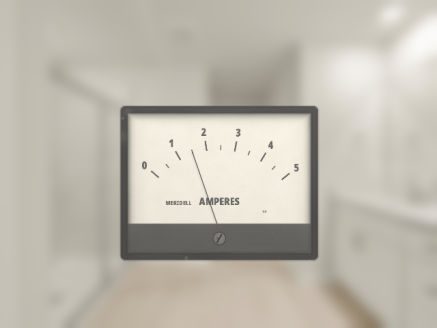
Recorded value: 1.5 A
